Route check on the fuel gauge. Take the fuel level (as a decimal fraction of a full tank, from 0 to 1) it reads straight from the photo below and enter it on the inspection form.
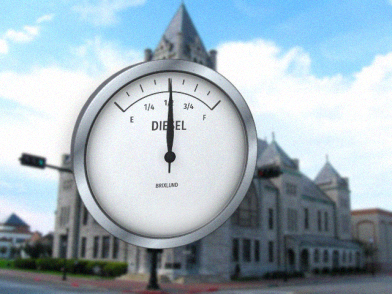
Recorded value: 0.5
